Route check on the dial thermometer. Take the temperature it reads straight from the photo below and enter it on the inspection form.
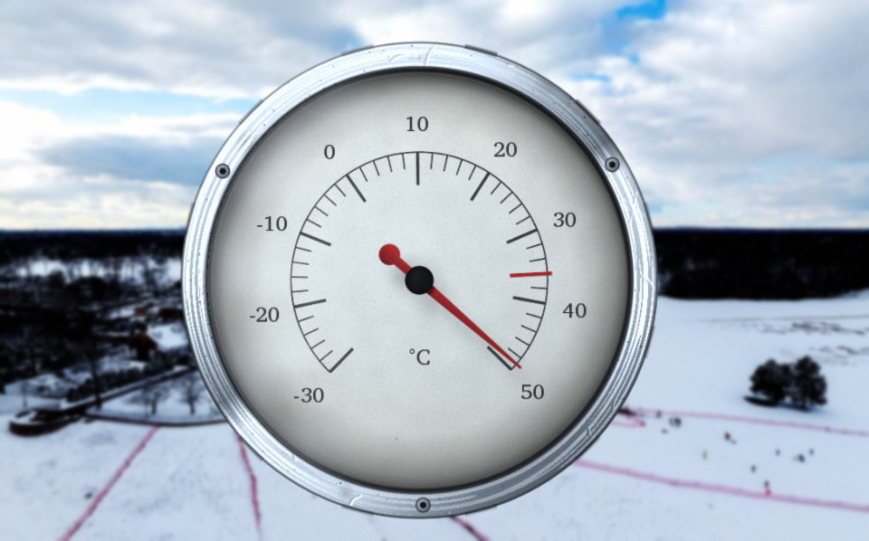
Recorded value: 49 °C
